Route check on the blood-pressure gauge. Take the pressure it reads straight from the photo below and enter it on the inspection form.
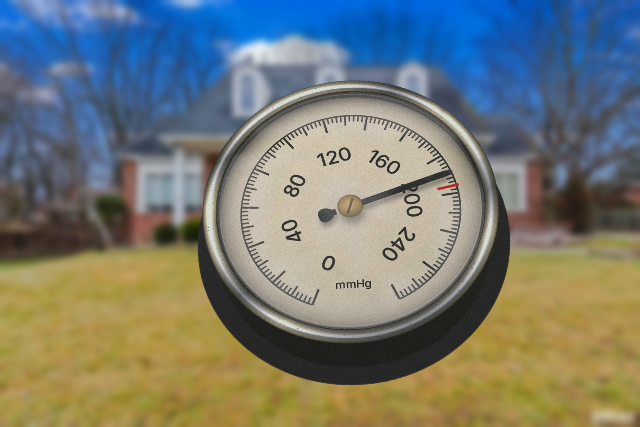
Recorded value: 190 mmHg
